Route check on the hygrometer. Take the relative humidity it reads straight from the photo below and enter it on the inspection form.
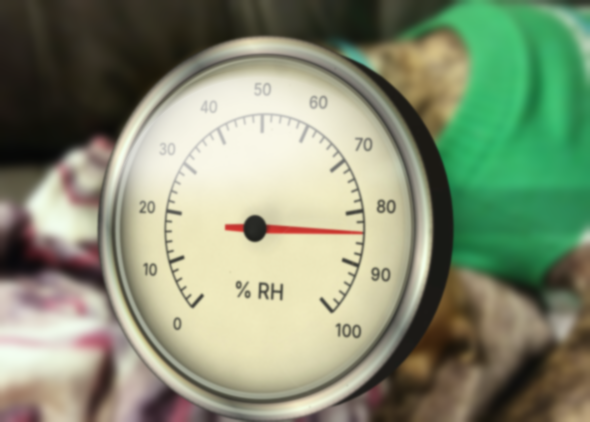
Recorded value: 84 %
